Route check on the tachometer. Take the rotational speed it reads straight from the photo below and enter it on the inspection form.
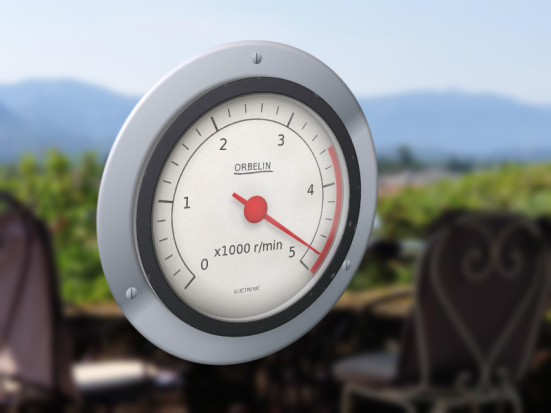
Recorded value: 4800 rpm
